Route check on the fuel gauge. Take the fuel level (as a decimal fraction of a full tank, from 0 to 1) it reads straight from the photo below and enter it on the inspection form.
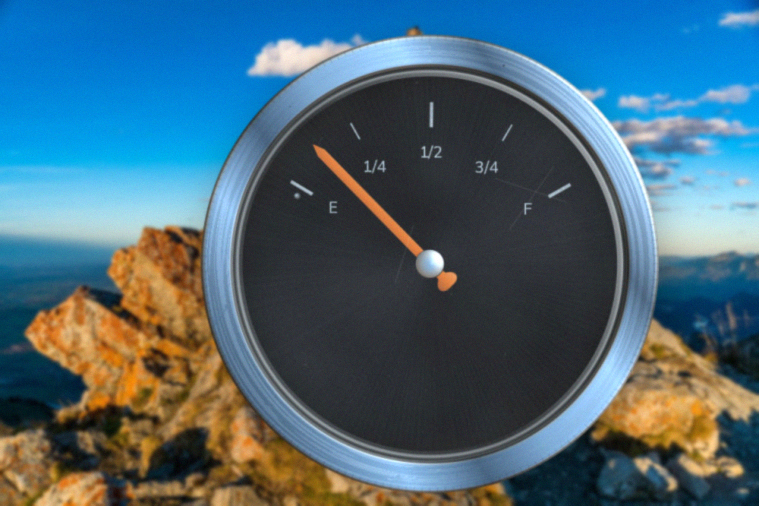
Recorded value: 0.125
